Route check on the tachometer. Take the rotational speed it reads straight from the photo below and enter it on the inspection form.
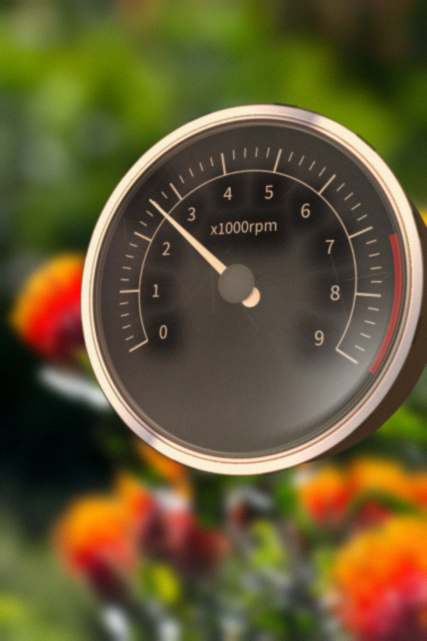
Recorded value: 2600 rpm
